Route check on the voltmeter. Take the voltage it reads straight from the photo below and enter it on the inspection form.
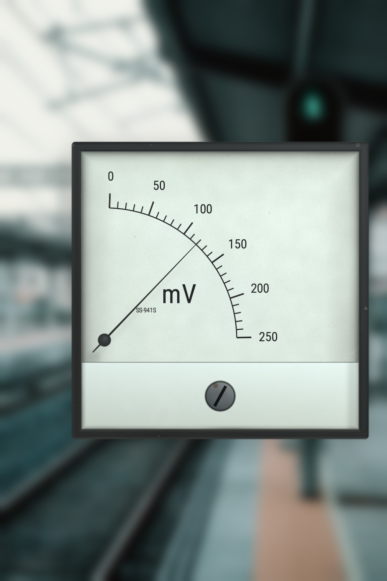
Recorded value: 120 mV
